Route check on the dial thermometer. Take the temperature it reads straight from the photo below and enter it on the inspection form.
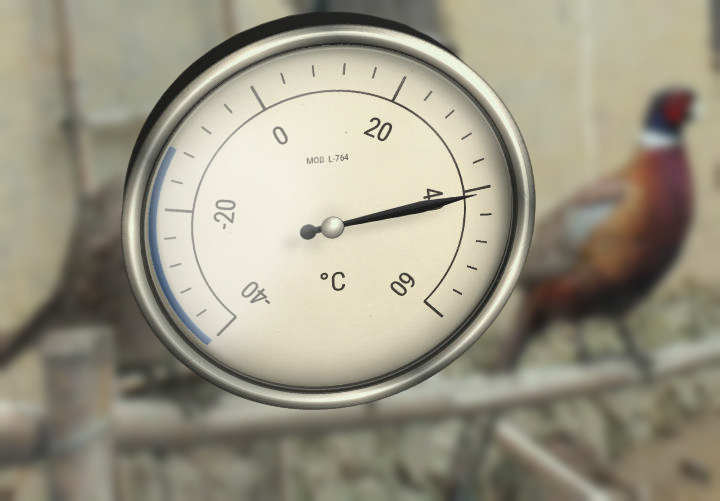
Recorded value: 40 °C
